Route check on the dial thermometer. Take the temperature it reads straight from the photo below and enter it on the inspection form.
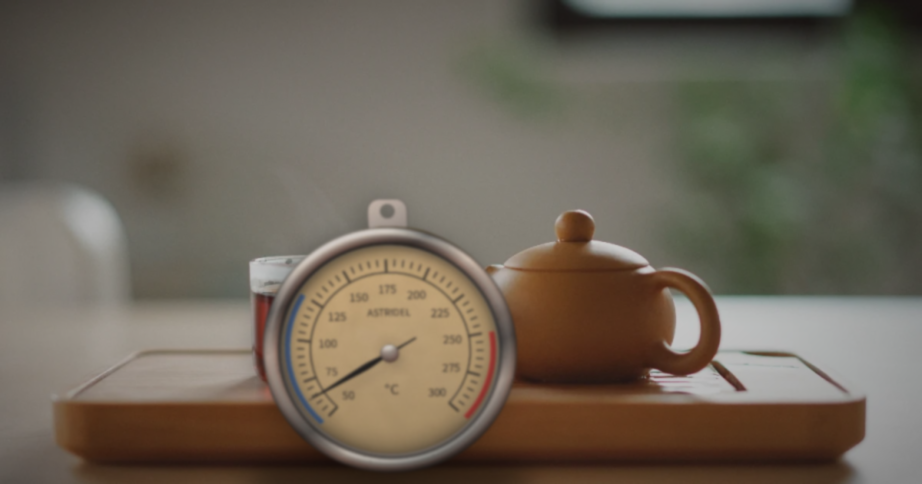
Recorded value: 65 °C
